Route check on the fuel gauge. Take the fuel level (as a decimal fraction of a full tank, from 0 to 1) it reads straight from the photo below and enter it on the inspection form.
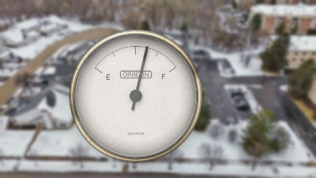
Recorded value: 0.625
